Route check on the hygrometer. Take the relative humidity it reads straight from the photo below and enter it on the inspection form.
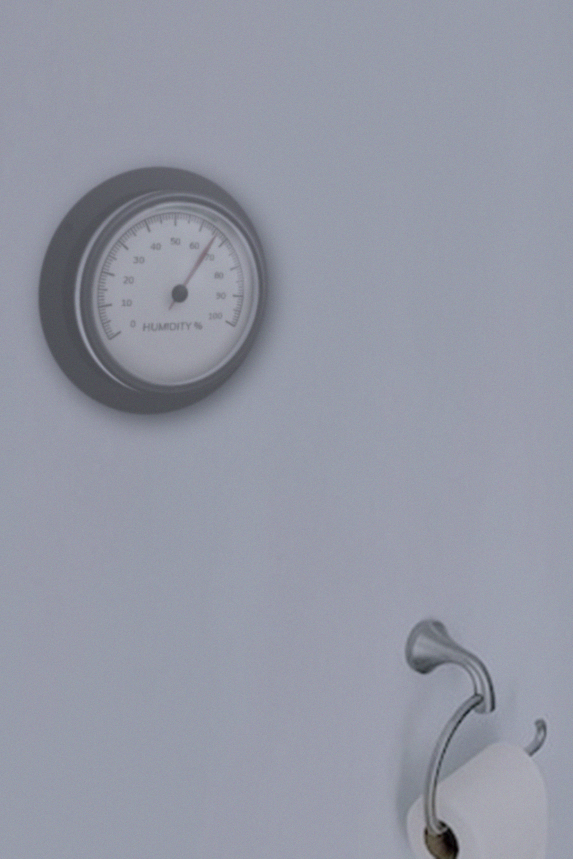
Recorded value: 65 %
